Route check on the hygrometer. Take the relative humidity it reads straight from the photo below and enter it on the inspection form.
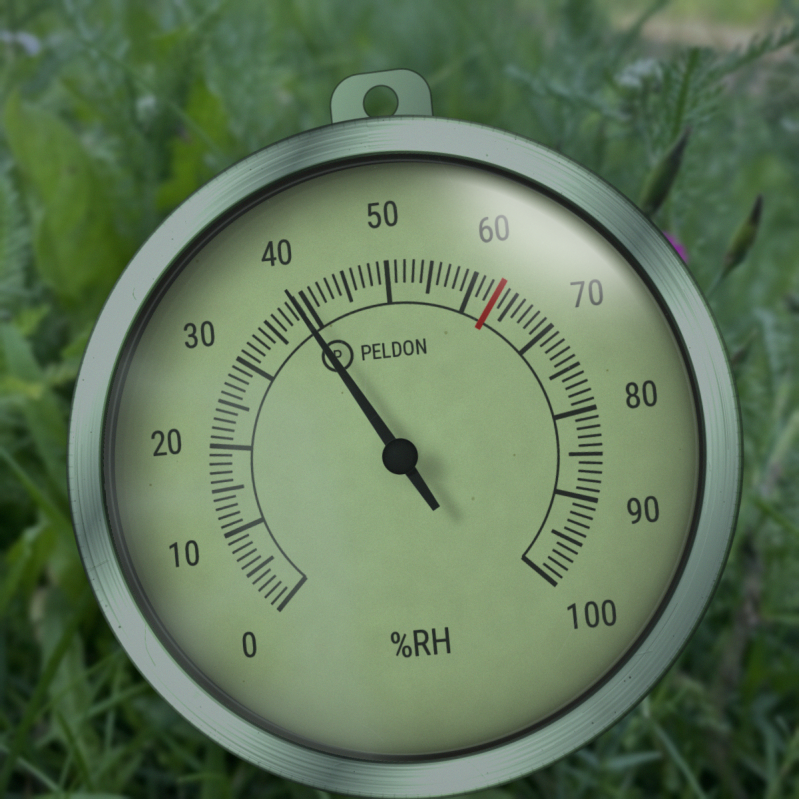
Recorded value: 39 %
